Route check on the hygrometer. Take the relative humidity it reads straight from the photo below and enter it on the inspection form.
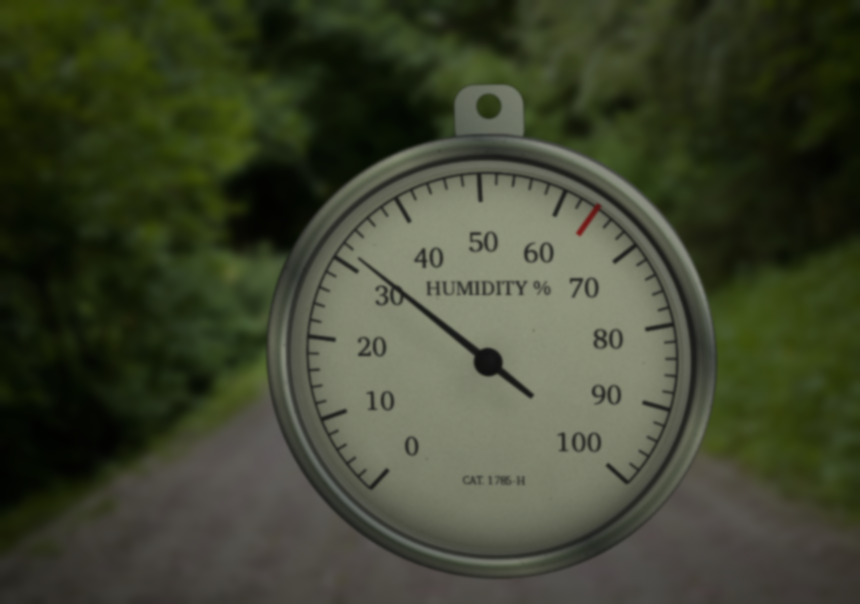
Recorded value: 32 %
